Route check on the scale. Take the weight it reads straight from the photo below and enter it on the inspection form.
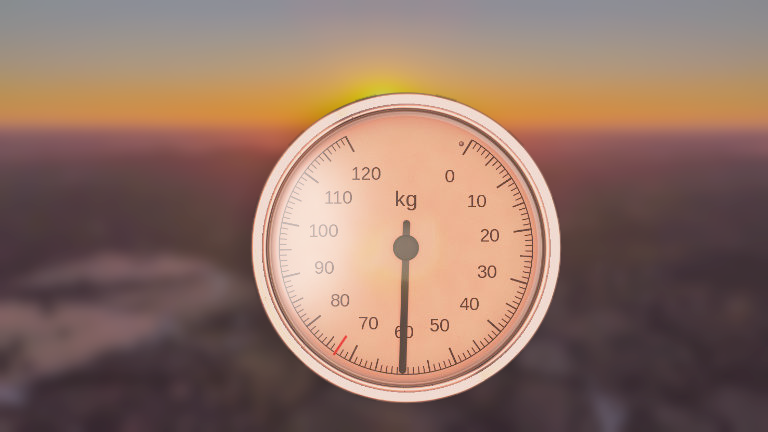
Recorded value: 60 kg
